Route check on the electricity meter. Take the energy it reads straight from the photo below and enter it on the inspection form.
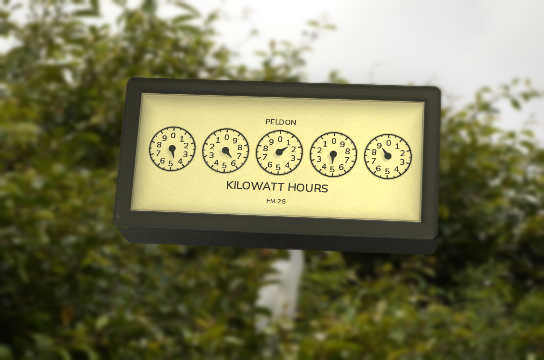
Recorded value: 46149 kWh
